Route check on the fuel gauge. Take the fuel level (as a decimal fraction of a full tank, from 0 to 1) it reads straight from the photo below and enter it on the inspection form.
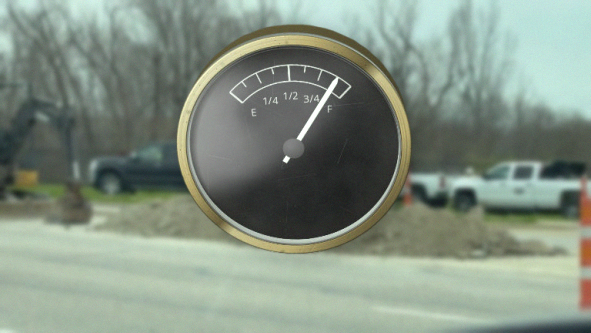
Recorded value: 0.875
